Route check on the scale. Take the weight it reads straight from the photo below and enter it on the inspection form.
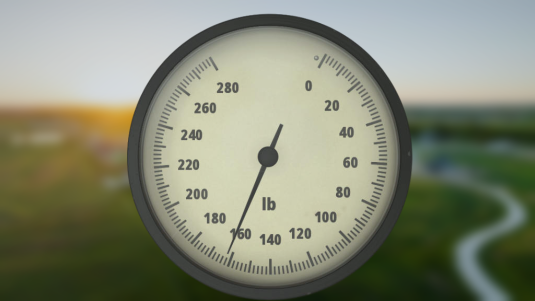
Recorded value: 162 lb
